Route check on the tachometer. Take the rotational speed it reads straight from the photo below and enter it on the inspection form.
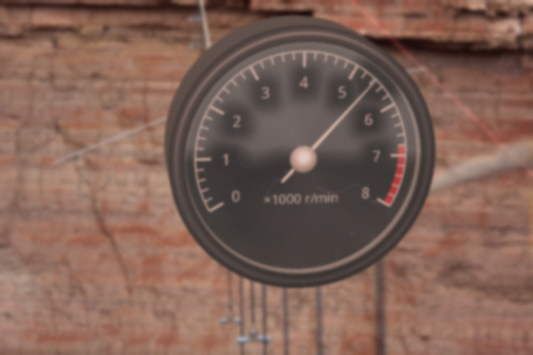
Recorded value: 5400 rpm
